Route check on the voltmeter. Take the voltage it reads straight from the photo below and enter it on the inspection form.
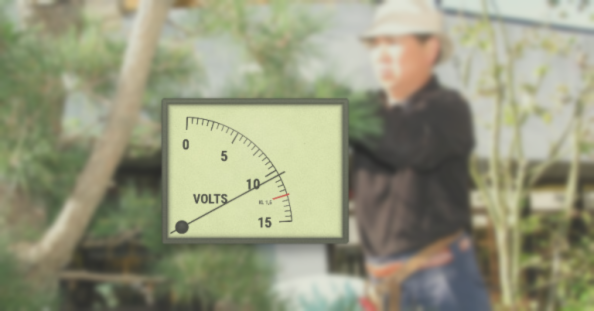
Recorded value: 10.5 V
